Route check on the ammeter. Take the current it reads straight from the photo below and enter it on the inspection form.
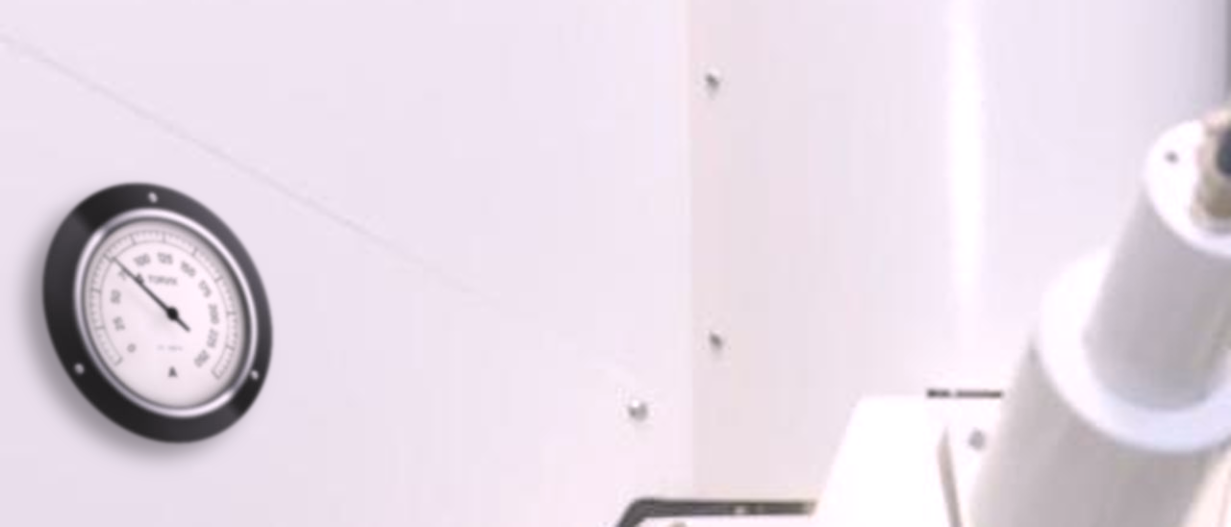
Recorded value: 75 A
